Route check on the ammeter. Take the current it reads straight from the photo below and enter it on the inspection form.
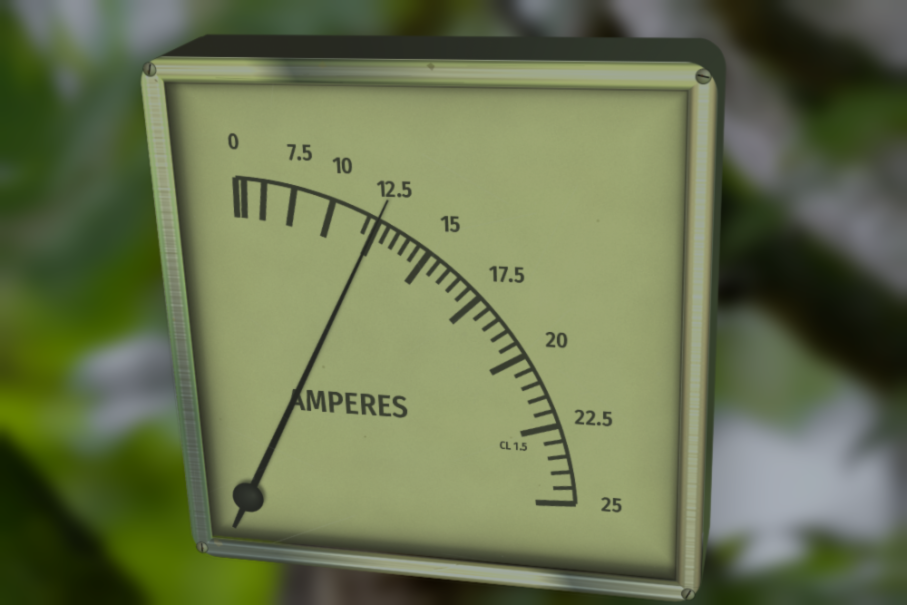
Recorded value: 12.5 A
